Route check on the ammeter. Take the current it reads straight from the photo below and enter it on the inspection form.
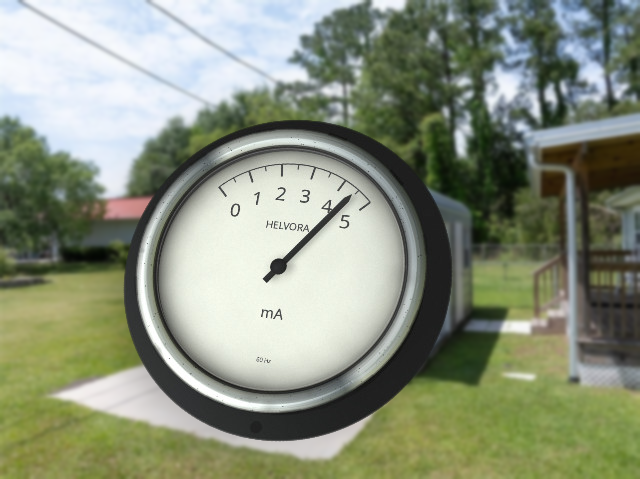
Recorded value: 4.5 mA
